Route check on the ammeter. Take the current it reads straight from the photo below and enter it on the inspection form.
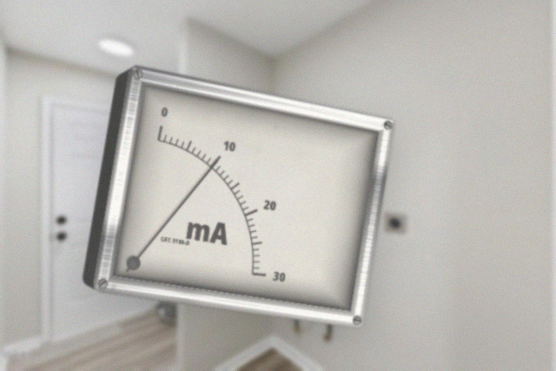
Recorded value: 10 mA
